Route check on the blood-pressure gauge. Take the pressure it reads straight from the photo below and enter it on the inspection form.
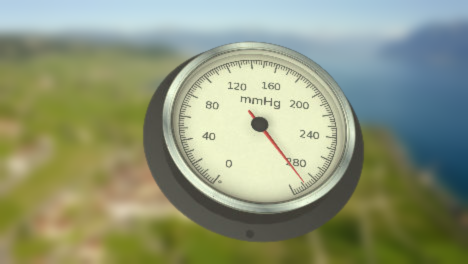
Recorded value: 290 mmHg
